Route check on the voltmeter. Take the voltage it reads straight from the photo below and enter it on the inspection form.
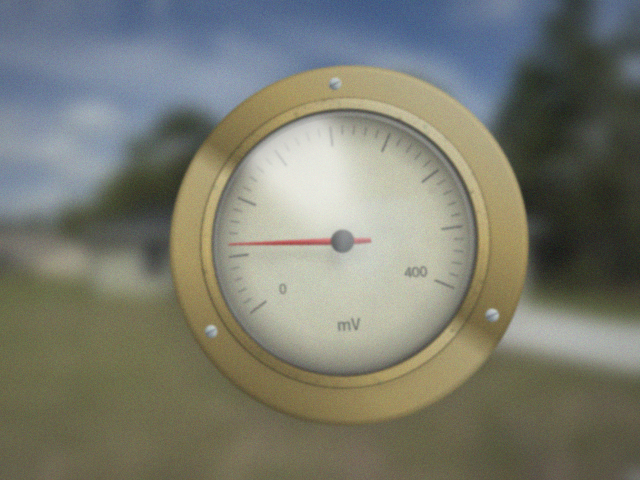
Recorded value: 60 mV
